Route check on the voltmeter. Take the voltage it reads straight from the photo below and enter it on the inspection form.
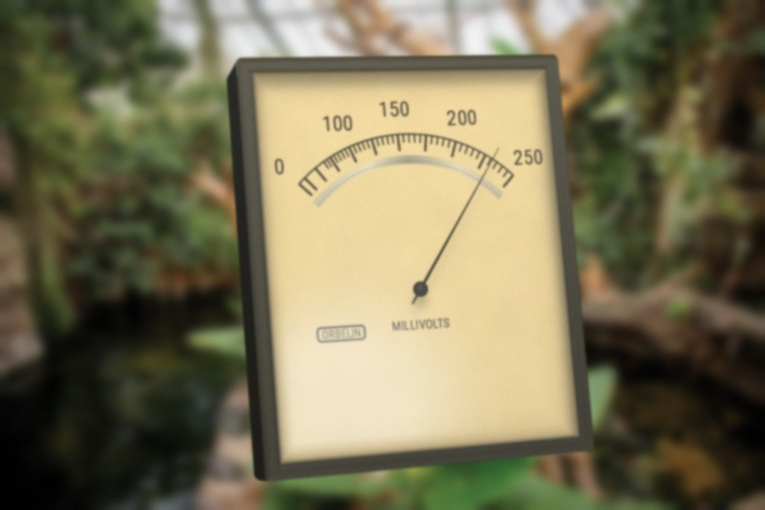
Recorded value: 230 mV
